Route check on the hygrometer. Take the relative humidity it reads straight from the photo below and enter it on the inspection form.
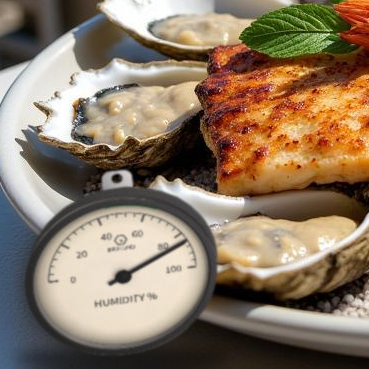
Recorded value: 84 %
